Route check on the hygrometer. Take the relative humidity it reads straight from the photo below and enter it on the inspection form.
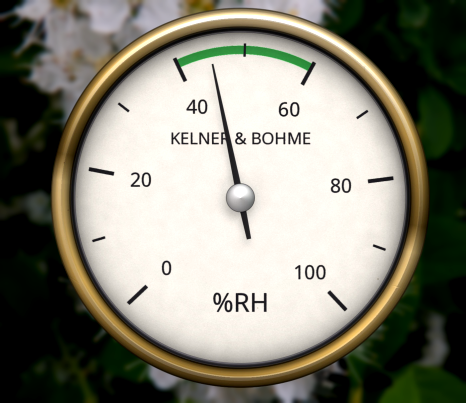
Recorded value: 45 %
